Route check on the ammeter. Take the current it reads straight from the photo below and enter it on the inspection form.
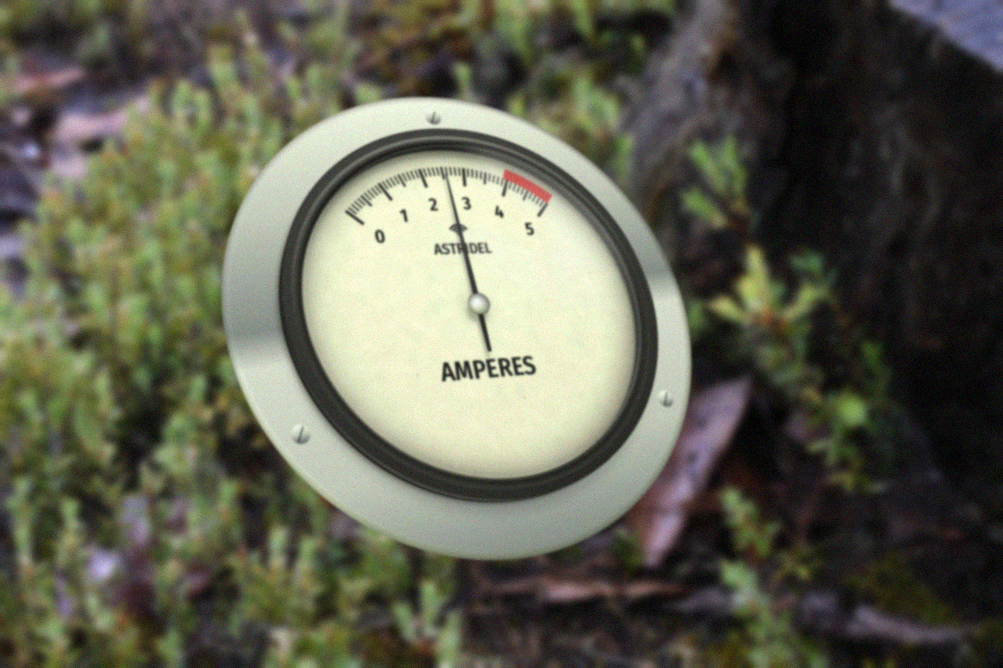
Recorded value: 2.5 A
